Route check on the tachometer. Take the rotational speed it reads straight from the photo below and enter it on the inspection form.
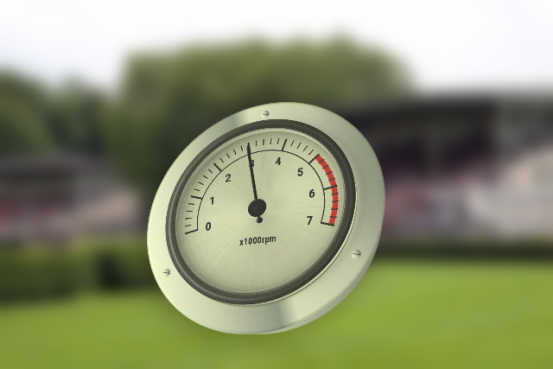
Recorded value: 3000 rpm
